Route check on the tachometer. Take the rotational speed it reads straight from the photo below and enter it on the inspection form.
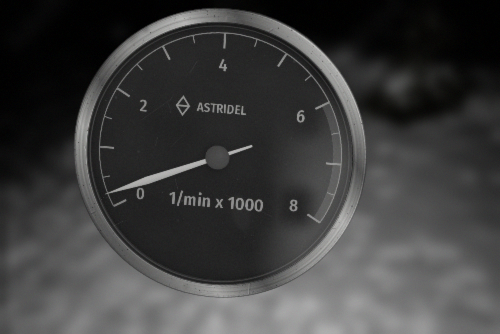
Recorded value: 250 rpm
